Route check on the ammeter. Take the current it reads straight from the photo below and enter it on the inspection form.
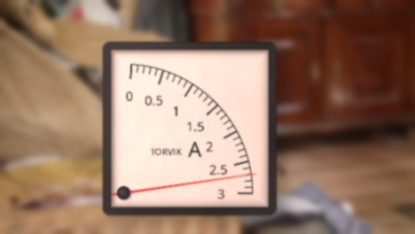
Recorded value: 2.7 A
